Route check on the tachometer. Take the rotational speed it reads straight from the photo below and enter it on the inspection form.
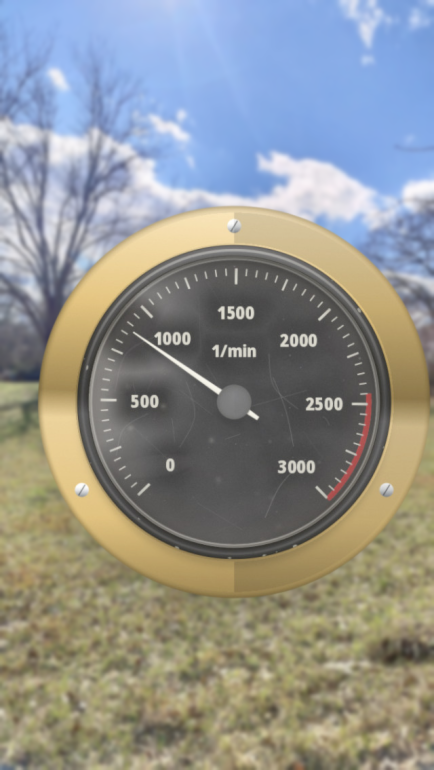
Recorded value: 875 rpm
